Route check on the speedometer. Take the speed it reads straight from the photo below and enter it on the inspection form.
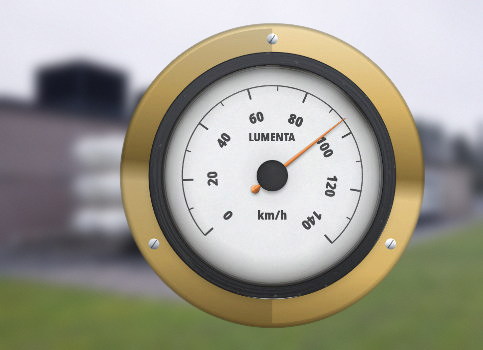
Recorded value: 95 km/h
